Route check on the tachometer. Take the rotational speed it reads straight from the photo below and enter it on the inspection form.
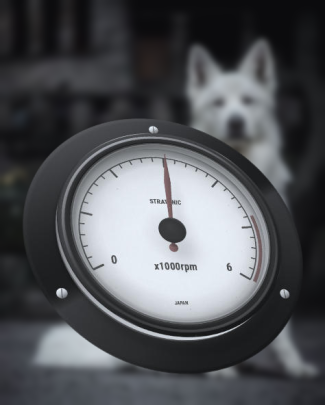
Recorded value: 3000 rpm
